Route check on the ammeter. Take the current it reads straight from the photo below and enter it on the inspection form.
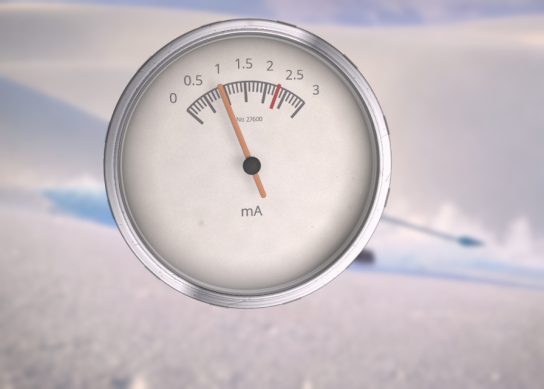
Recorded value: 0.9 mA
